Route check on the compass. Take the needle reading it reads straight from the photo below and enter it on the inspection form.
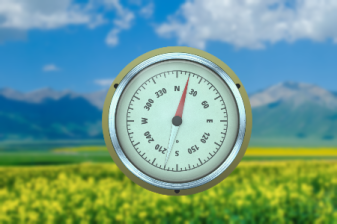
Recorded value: 15 °
